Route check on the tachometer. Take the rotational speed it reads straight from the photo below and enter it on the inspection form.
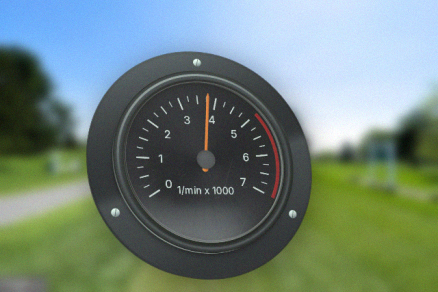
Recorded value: 3750 rpm
